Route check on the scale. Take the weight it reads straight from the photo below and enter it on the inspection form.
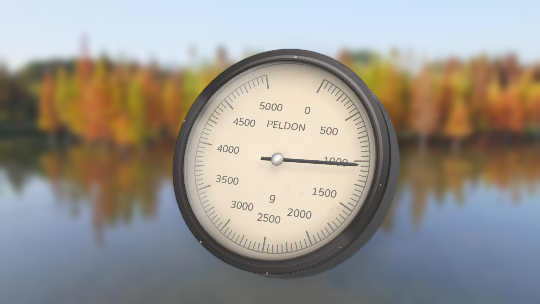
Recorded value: 1050 g
